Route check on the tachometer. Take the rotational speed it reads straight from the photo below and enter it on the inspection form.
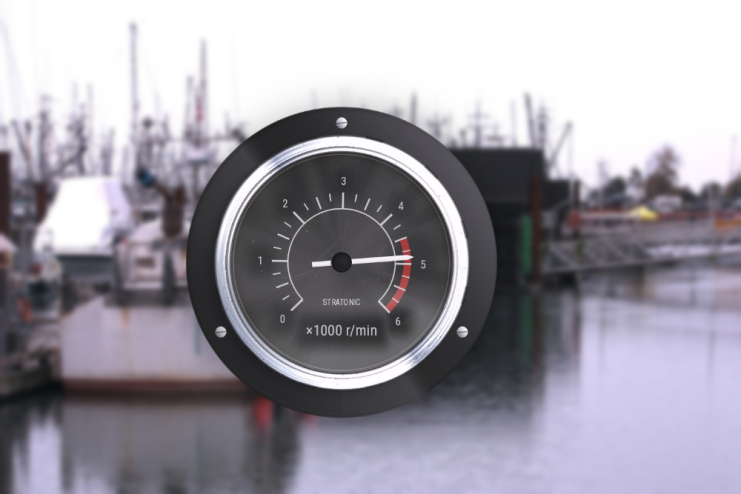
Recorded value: 4875 rpm
